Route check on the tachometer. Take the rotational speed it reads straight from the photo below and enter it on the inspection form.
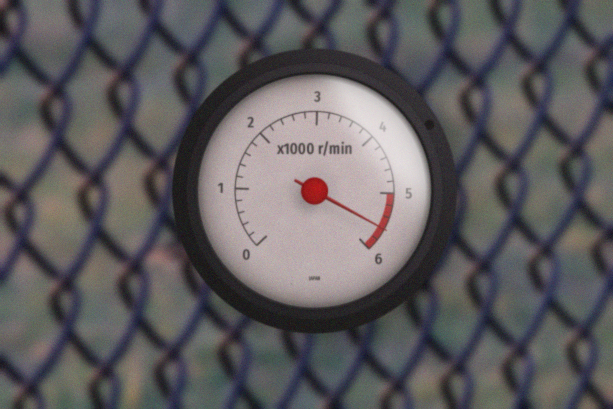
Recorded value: 5600 rpm
